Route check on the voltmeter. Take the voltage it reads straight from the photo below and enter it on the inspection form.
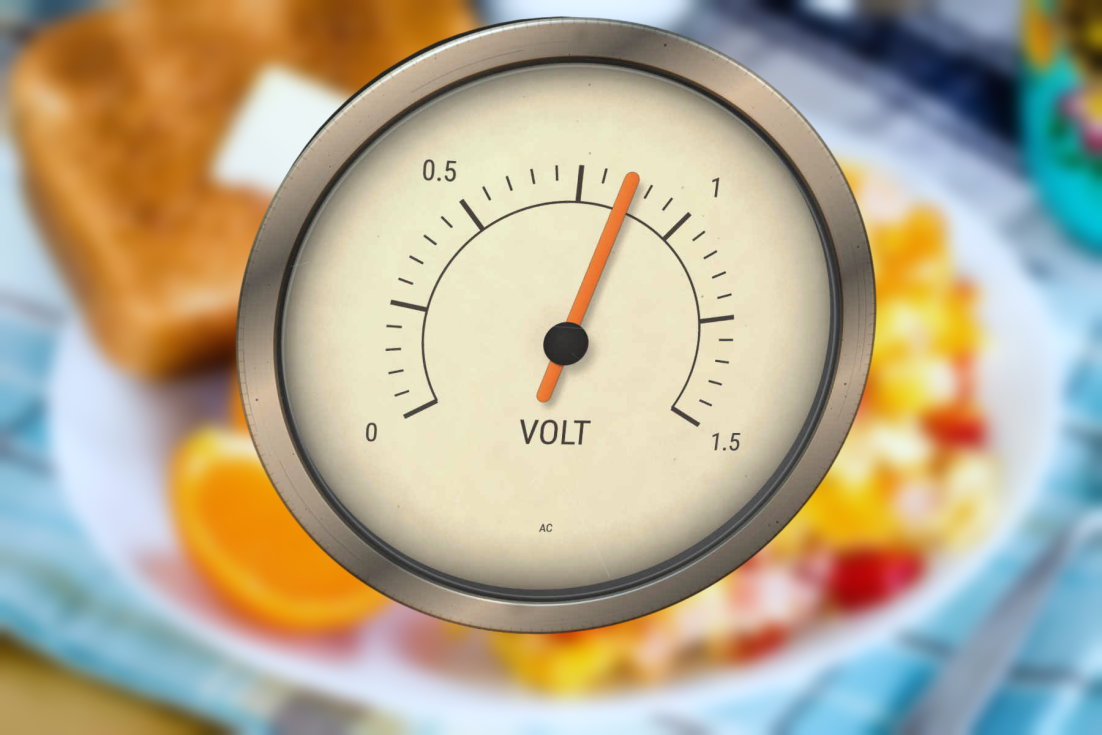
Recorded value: 0.85 V
